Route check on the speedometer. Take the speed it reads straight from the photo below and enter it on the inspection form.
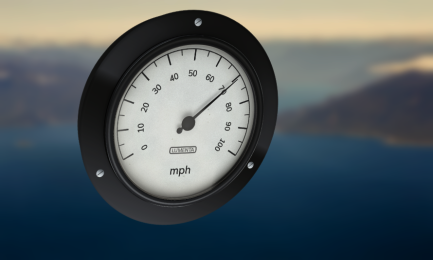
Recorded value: 70 mph
